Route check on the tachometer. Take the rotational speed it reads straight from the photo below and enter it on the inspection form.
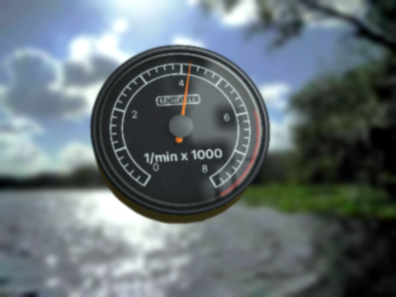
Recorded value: 4200 rpm
